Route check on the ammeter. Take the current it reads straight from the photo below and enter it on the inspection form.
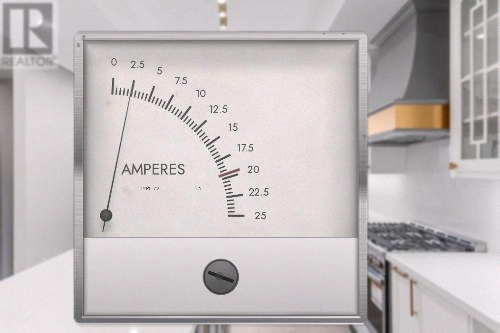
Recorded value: 2.5 A
